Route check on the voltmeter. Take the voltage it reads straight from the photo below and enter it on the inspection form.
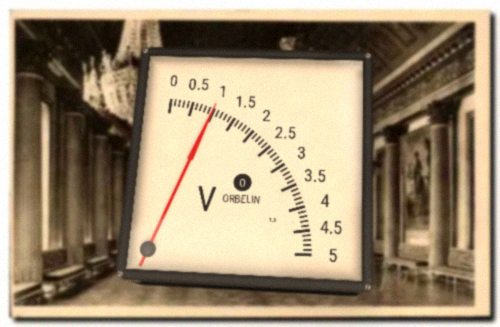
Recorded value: 1 V
